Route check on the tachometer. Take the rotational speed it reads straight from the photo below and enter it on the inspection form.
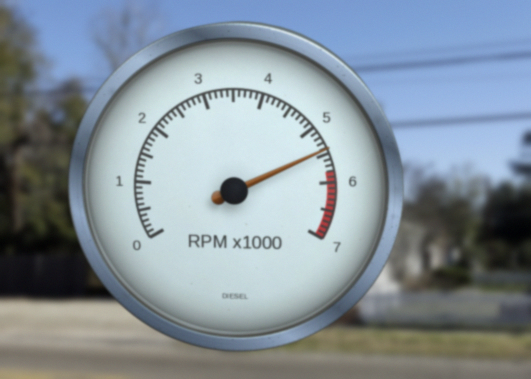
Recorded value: 5400 rpm
